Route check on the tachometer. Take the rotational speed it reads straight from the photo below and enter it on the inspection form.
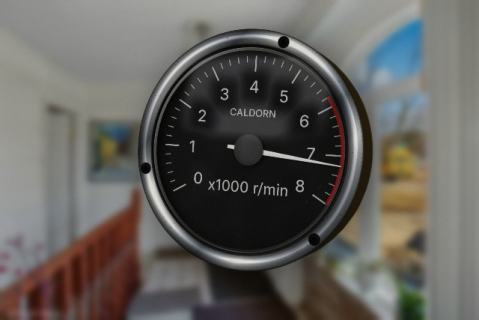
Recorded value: 7200 rpm
